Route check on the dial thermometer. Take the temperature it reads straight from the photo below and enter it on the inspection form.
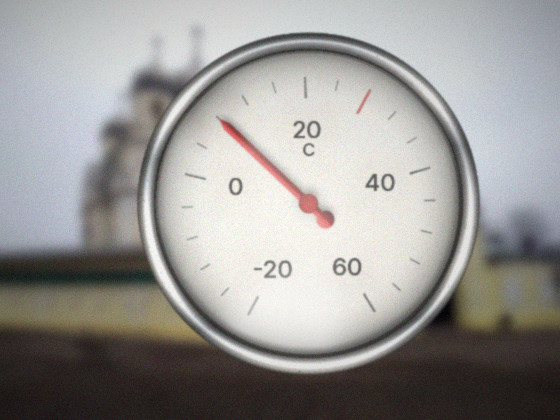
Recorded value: 8 °C
